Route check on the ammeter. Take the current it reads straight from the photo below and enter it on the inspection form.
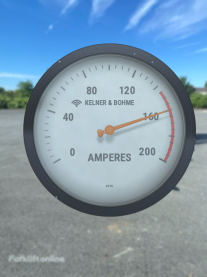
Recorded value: 160 A
